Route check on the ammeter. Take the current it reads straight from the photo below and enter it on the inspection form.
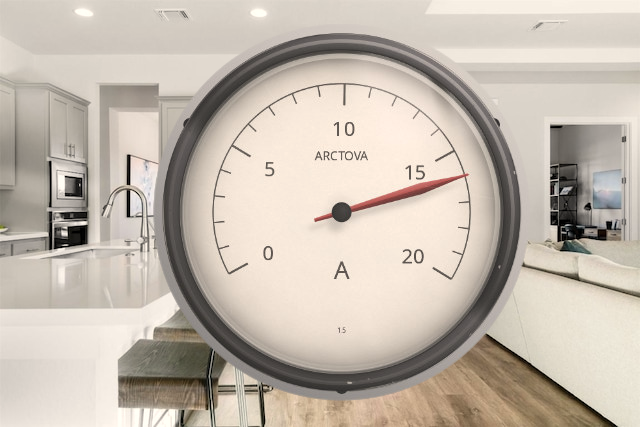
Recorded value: 16 A
